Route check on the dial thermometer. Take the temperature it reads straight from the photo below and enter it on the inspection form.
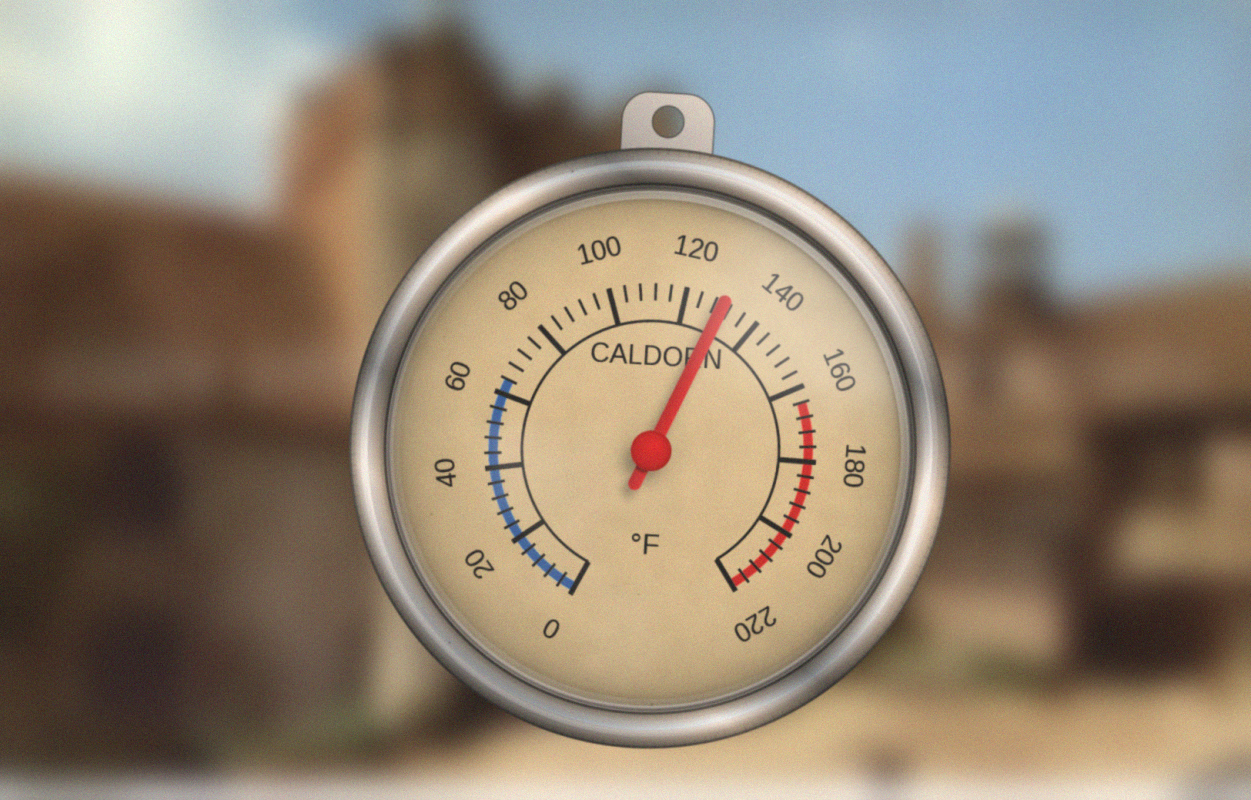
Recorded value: 130 °F
